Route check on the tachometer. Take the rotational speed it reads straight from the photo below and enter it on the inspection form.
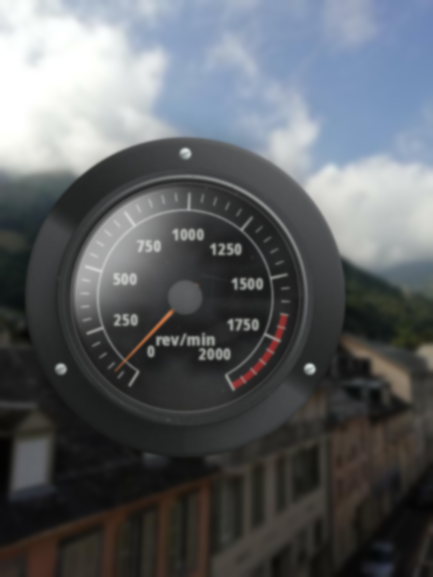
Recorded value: 75 rpm
